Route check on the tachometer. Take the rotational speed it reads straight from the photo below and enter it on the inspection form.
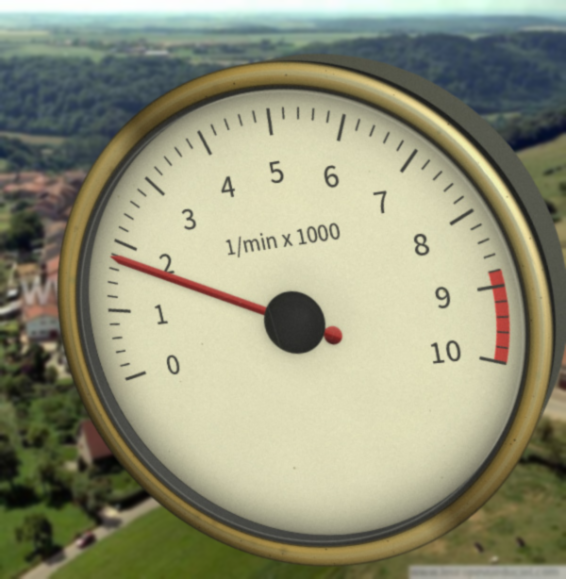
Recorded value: 1800 rpm
